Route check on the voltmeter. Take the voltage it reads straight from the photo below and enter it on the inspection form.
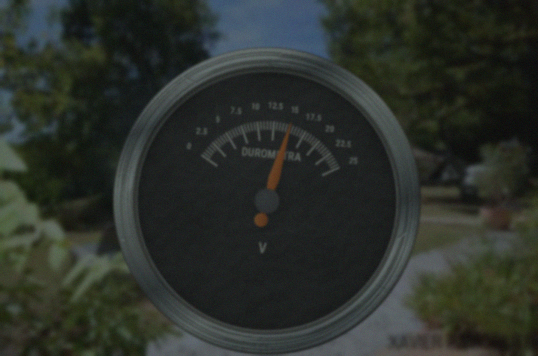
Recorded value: 15 V
